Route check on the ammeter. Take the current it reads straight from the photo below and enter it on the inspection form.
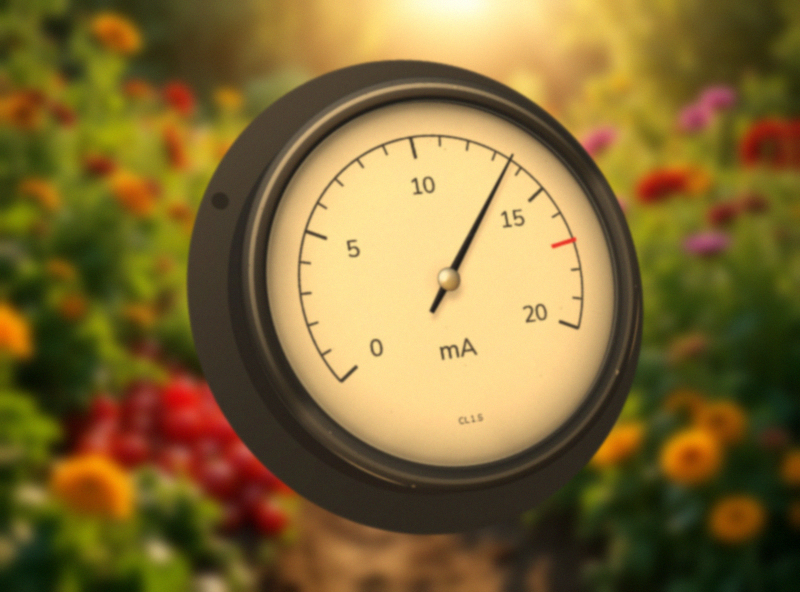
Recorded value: 13.5 mA
